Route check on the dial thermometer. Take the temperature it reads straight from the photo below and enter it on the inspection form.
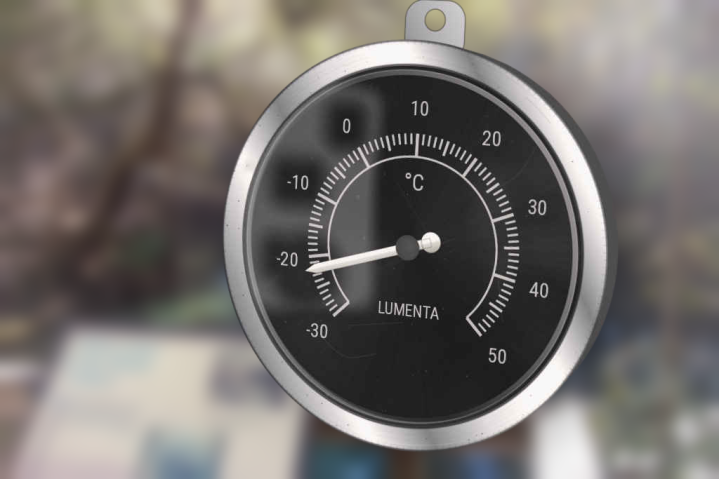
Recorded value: -22 °C
